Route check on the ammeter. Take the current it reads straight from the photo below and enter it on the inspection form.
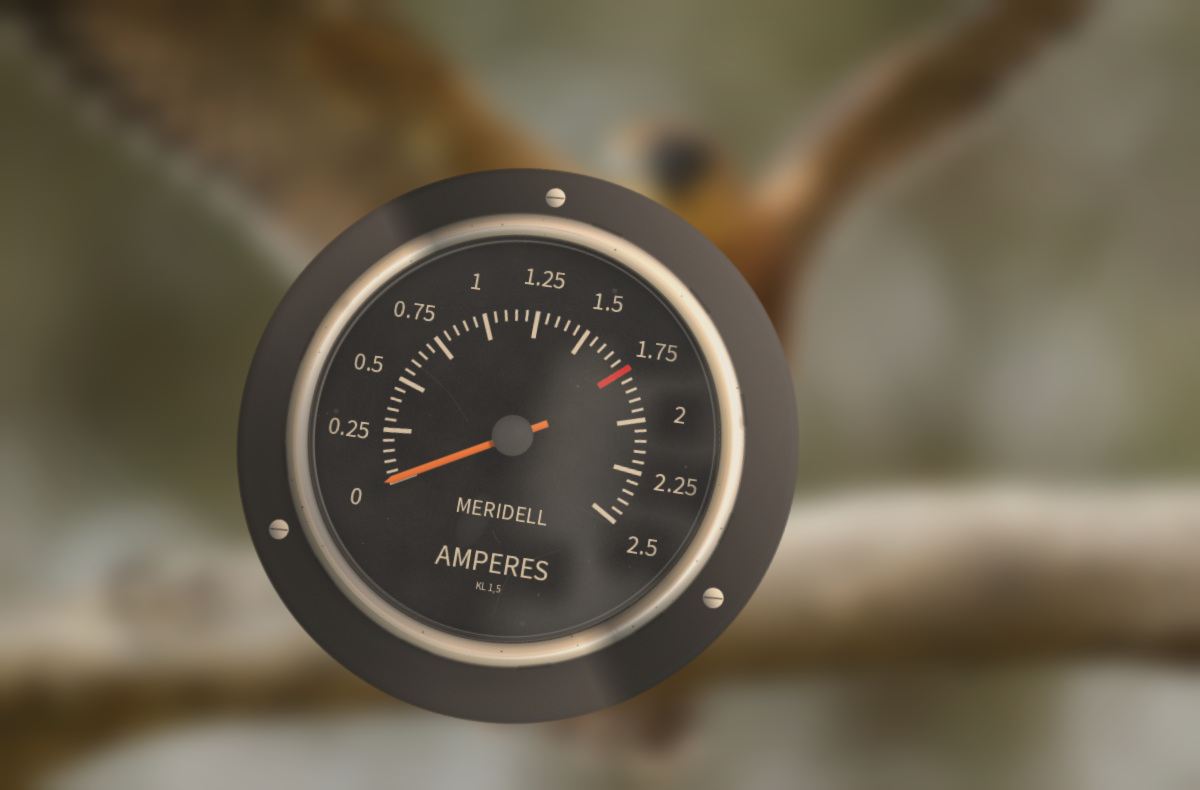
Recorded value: 0 A
